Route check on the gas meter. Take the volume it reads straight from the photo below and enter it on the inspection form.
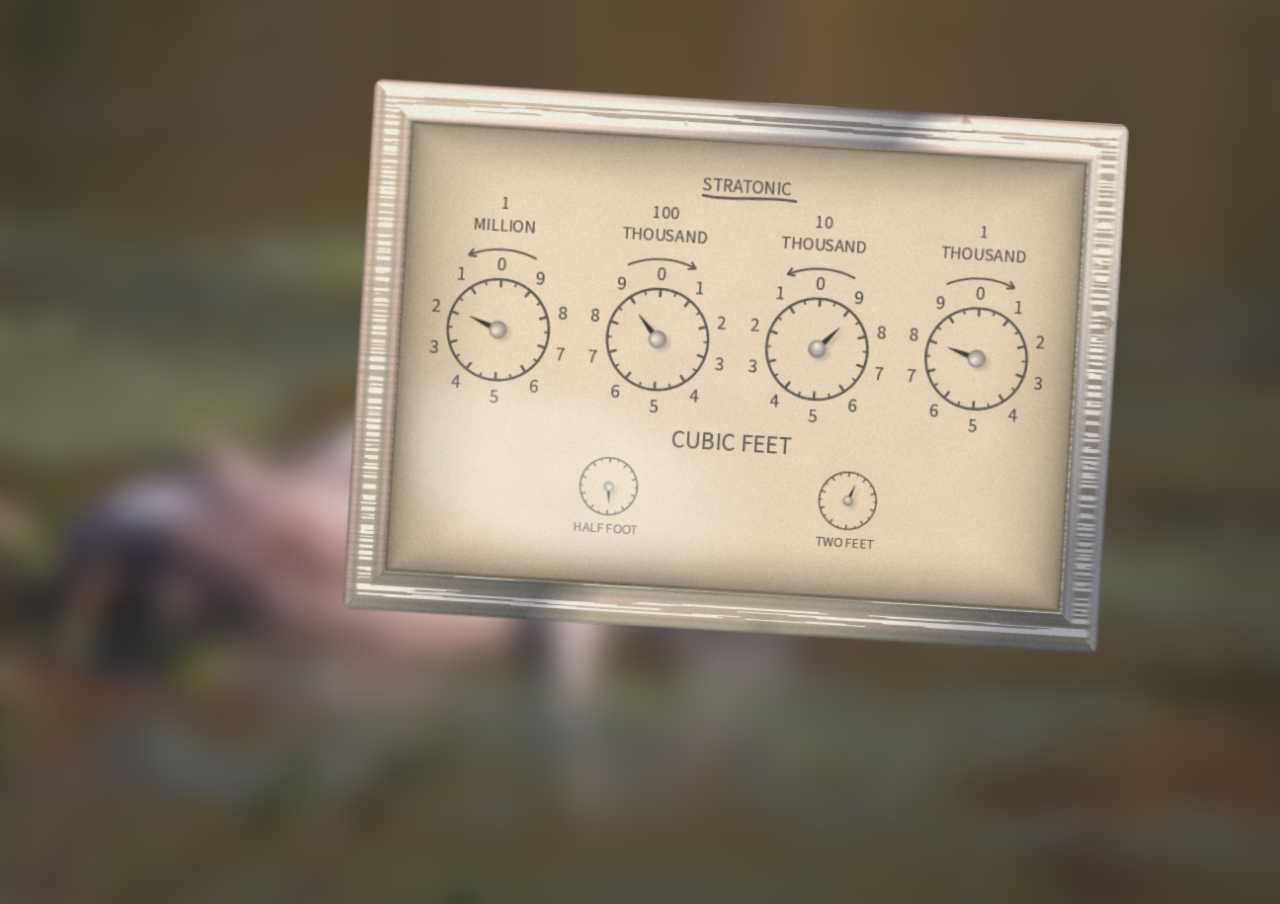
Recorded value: 188800 ft³
